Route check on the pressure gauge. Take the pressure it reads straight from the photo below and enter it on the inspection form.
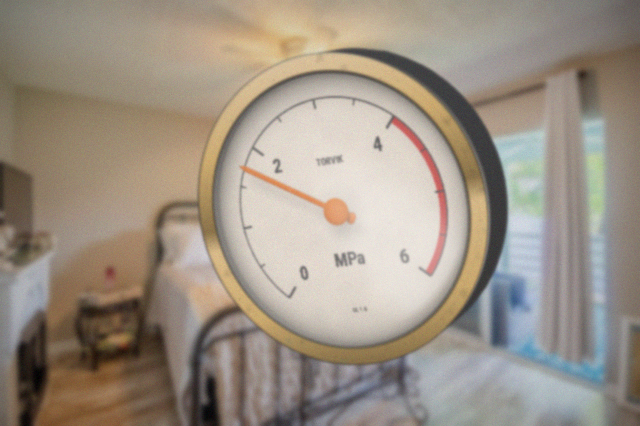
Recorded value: 1.75 MPa
